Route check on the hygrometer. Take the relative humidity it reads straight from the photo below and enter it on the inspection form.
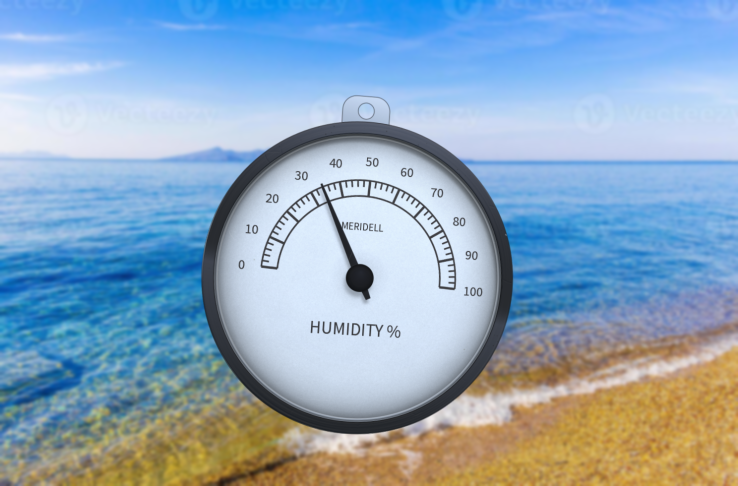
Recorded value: 34 %
